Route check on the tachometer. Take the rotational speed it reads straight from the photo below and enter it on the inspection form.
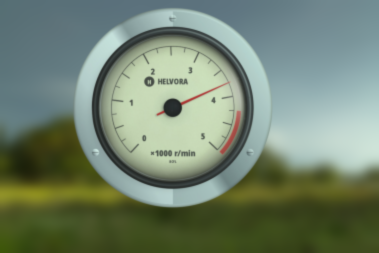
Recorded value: 3750 rpm
